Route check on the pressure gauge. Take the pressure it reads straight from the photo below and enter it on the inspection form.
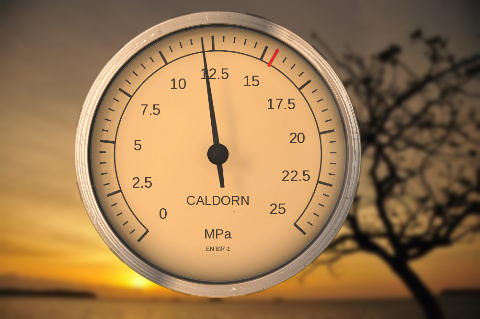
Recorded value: 12 MPa
